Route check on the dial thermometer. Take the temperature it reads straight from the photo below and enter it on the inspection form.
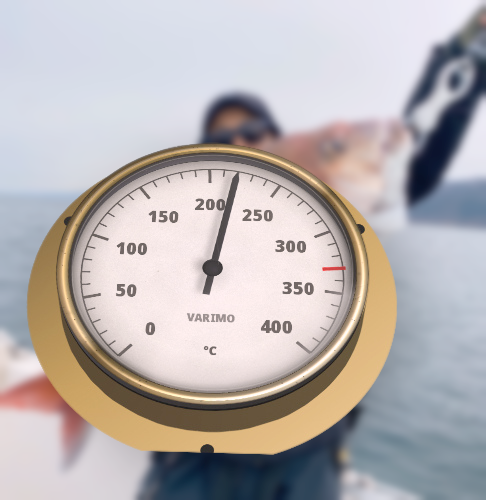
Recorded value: 220 °C
